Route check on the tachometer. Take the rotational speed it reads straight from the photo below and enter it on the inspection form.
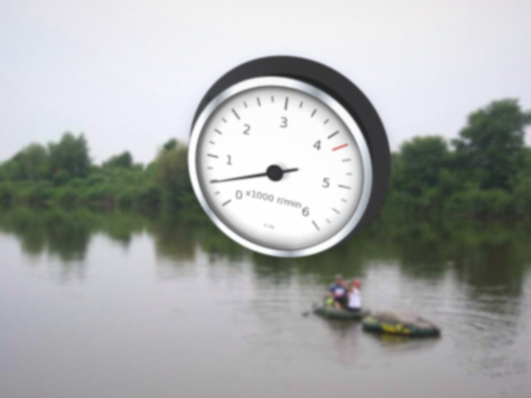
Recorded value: 500 rpm
